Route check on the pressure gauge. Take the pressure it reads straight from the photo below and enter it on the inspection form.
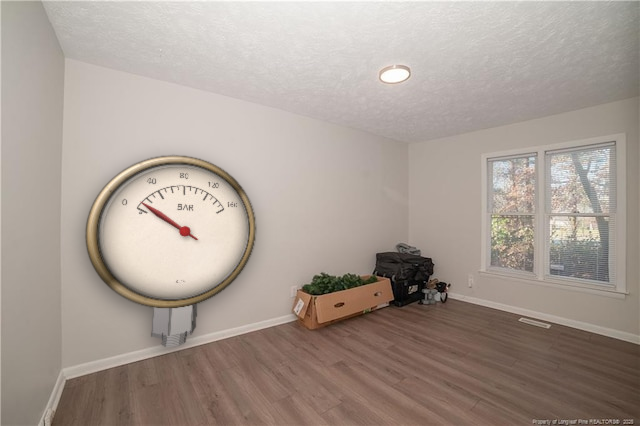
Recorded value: 10 bar
